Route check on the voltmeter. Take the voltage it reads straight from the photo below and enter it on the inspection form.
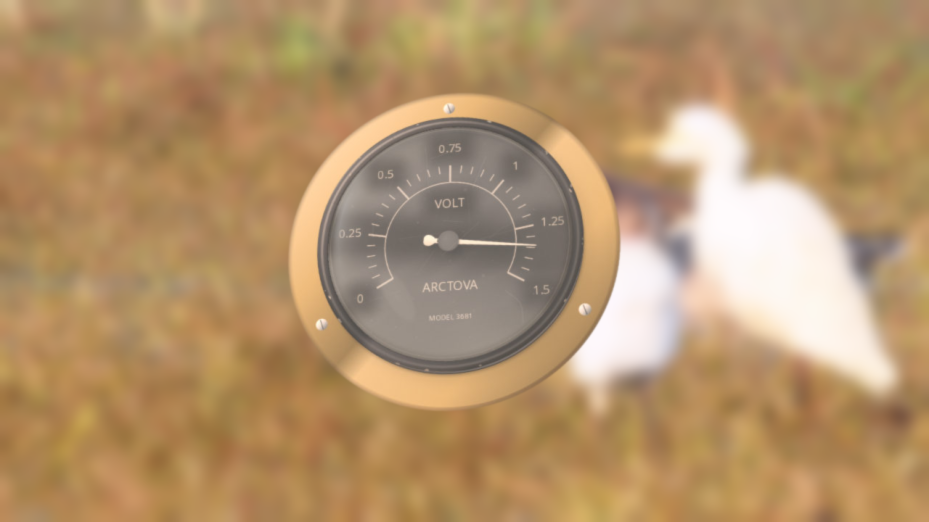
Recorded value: 1.35 V
